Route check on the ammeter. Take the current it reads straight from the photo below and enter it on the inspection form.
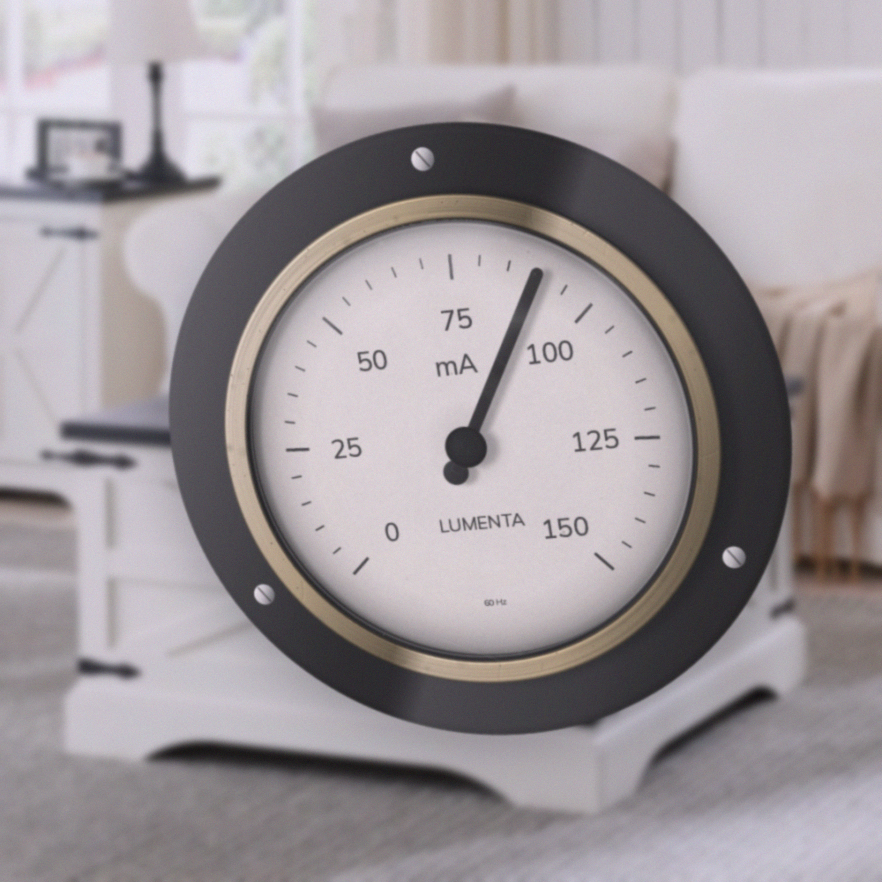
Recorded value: 90 mA
